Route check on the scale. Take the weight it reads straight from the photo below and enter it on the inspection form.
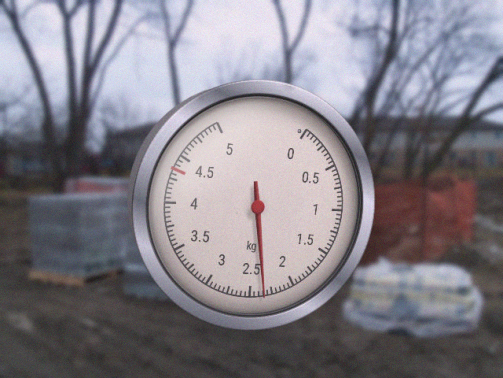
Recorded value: 2.35 kg
